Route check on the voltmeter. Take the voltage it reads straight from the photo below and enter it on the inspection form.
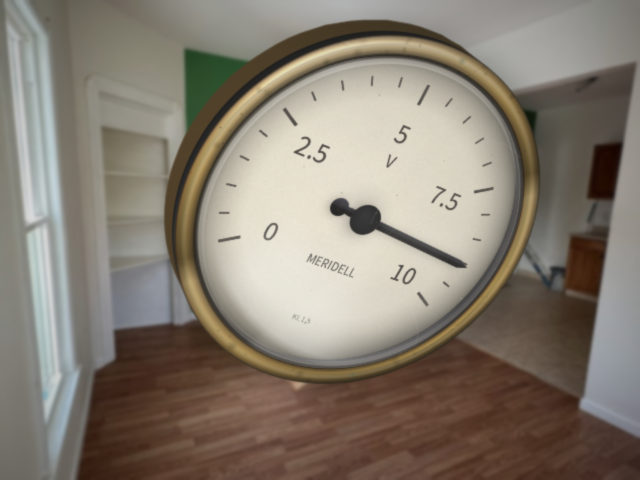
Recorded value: 9 V
